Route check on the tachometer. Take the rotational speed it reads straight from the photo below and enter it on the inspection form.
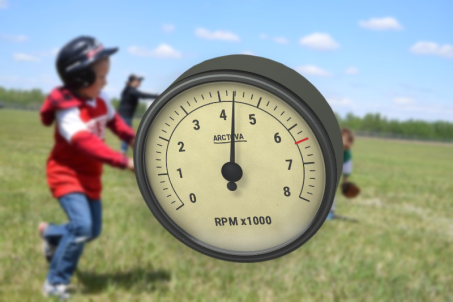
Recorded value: 4400 rpm
